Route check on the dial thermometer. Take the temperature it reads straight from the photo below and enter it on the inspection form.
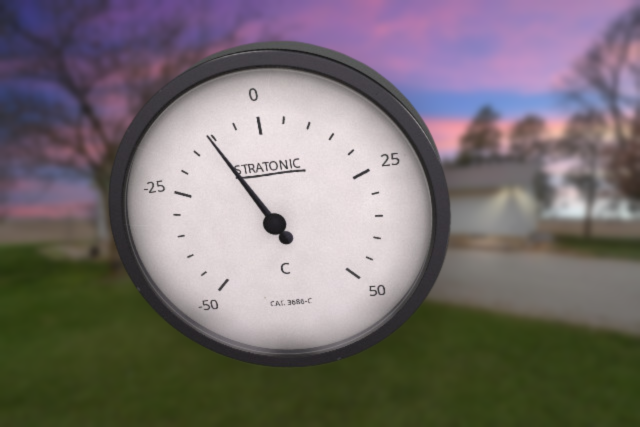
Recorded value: -10 °C
